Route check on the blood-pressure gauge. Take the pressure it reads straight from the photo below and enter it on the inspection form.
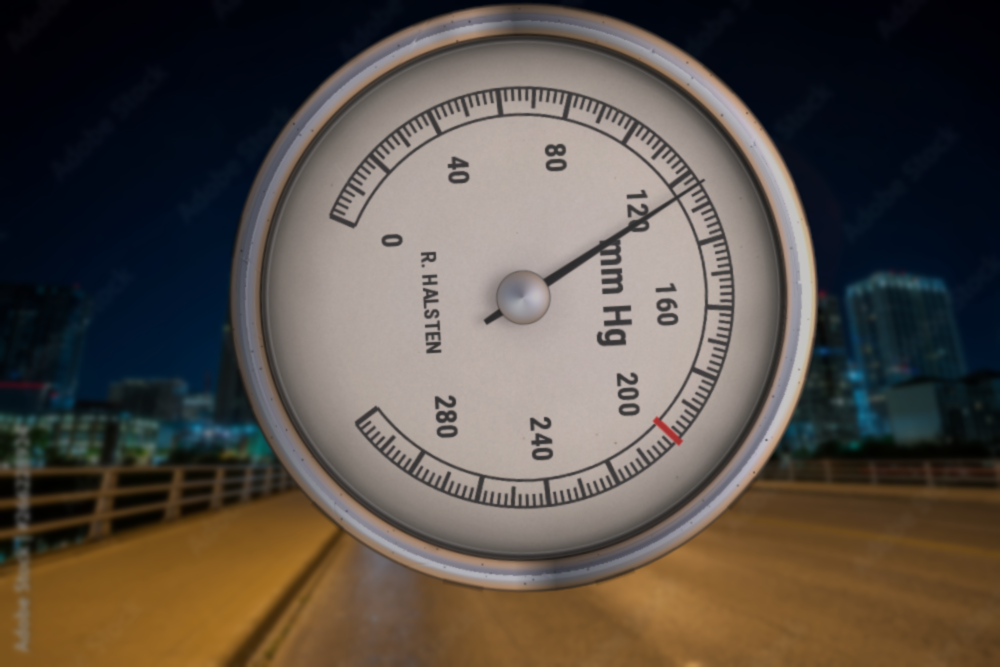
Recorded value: 124 mmHg
